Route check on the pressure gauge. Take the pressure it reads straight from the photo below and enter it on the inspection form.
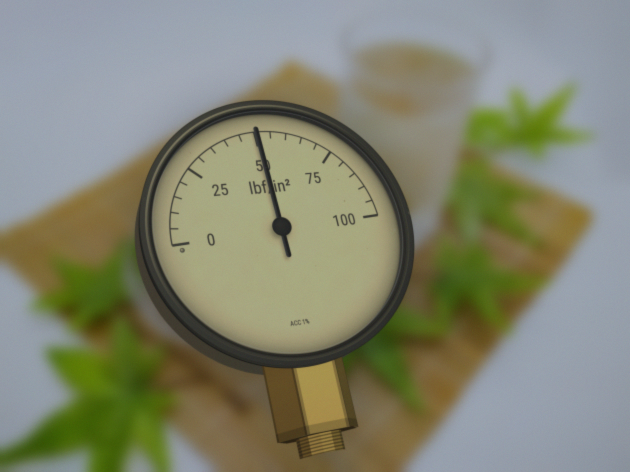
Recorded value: 50 psi
